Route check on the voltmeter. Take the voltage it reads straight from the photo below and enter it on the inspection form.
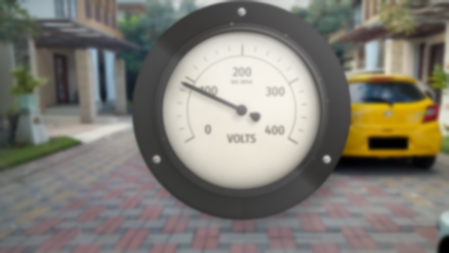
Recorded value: 90 V
